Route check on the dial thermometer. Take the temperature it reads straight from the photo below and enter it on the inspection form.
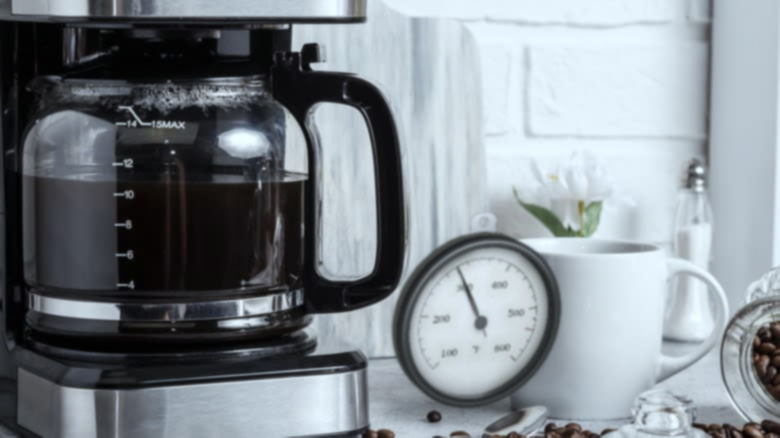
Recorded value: 300 °F
